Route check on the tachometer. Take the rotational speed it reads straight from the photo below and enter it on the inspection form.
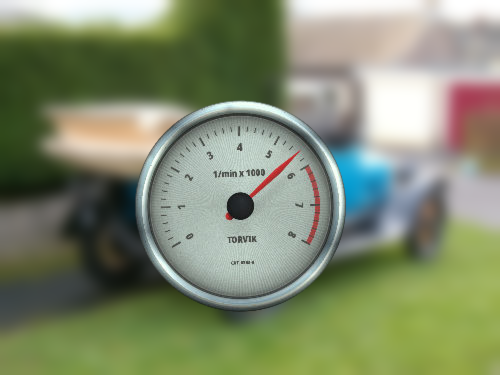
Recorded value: 5600 rpm
